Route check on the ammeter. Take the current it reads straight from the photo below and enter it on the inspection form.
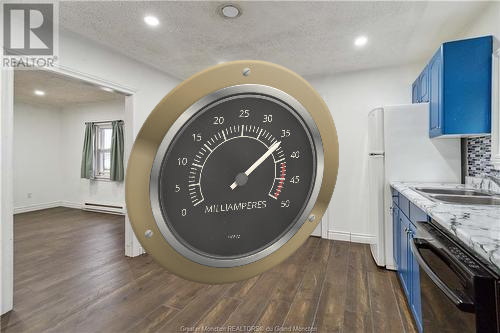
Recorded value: 35 mA
